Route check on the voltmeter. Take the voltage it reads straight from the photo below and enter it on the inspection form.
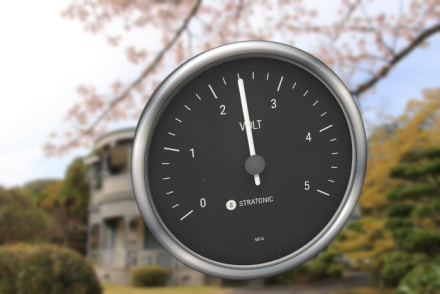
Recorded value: 2.4 V
